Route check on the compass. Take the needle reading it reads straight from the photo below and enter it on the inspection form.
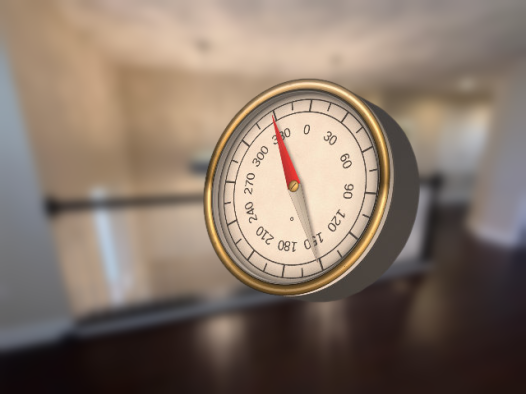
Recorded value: 330 °
